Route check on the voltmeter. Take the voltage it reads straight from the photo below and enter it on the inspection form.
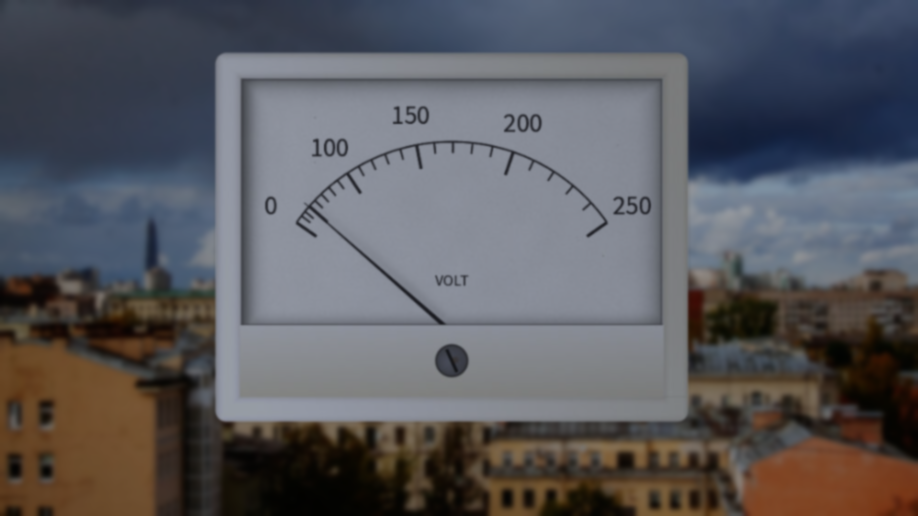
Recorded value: 50 V
